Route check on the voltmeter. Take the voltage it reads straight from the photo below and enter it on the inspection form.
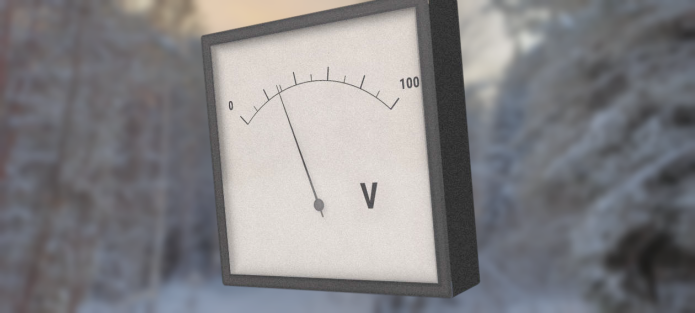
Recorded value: 30 V
